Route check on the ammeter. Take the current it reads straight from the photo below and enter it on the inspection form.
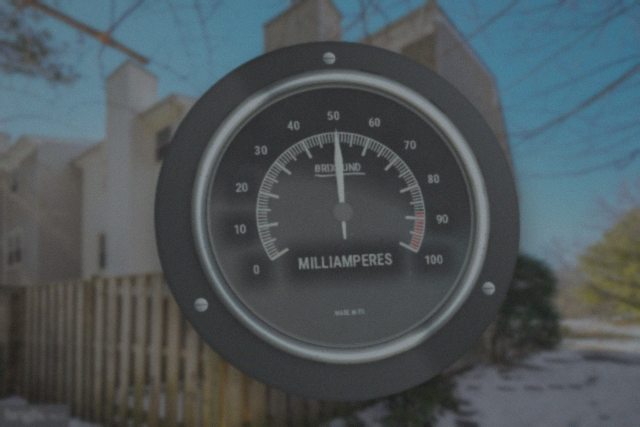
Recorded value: 50 mA
